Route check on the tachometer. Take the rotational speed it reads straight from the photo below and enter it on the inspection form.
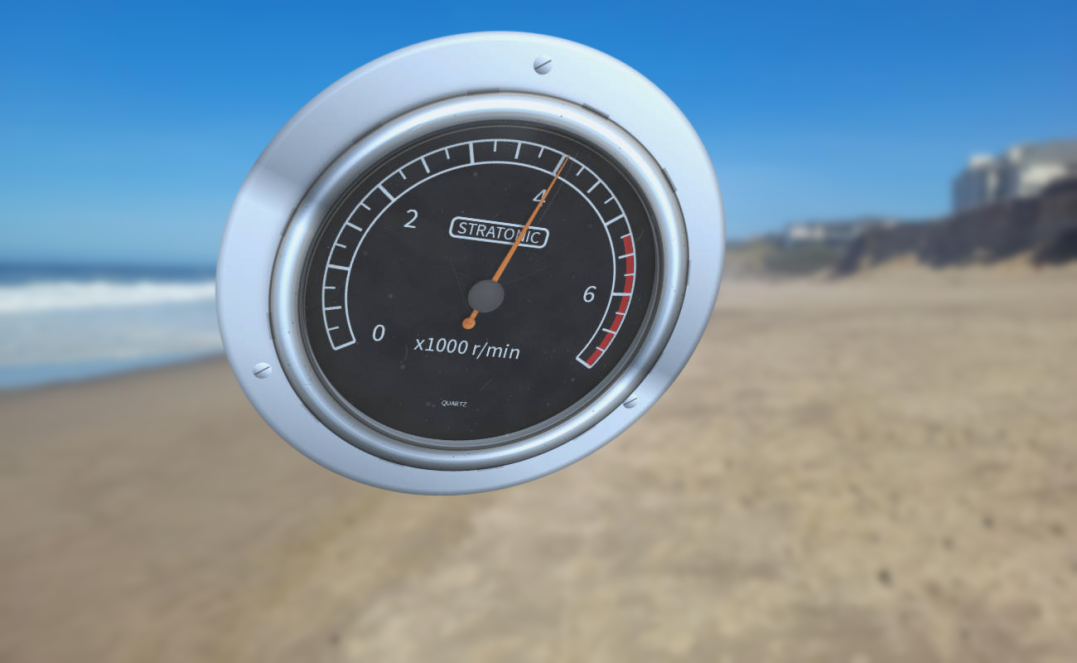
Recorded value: 4000 rpm
